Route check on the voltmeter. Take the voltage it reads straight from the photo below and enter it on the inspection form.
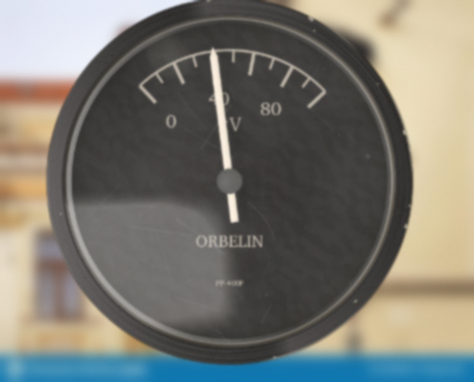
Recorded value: 40 kV
